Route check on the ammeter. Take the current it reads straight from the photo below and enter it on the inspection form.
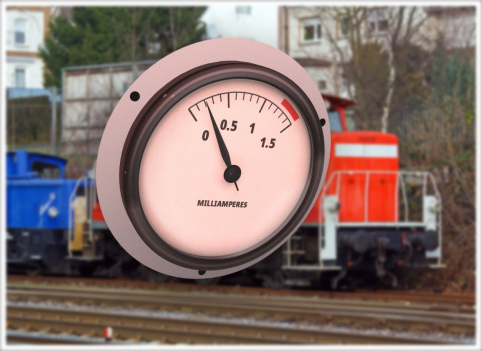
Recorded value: 0.2 mA
